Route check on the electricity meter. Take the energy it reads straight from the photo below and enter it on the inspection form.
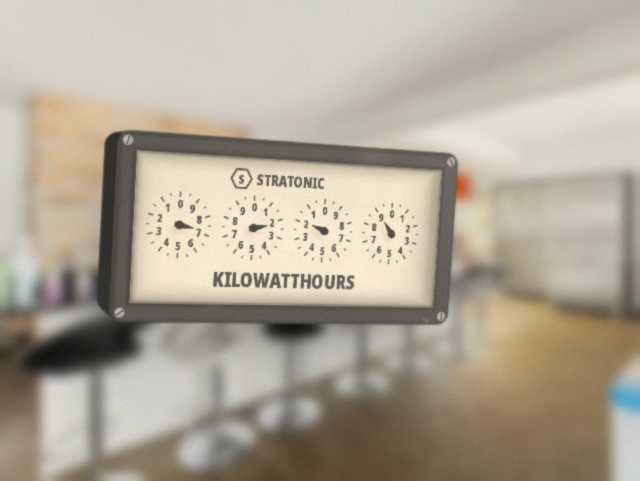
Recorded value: 7219 kWh
